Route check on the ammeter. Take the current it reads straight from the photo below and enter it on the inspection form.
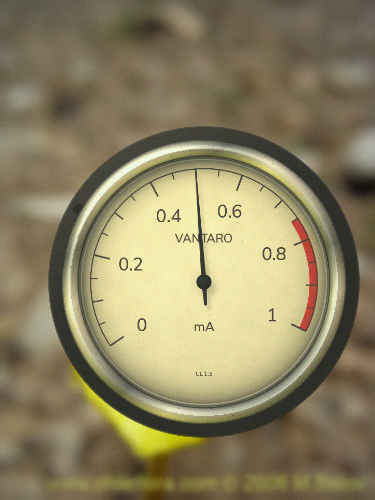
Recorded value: 0.5 mA
